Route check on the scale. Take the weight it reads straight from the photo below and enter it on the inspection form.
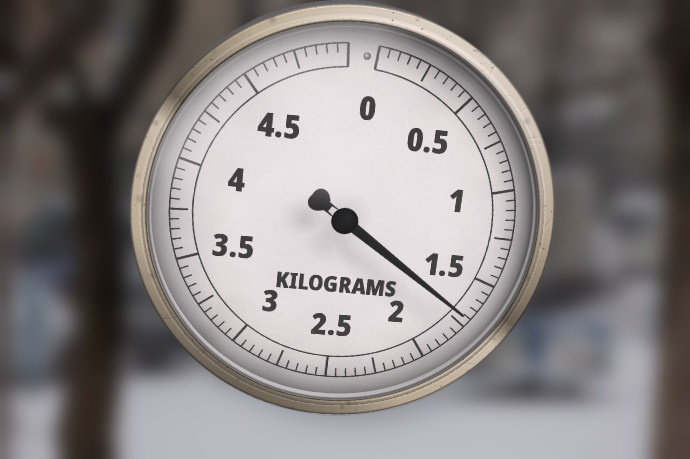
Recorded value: 1.7 kg
